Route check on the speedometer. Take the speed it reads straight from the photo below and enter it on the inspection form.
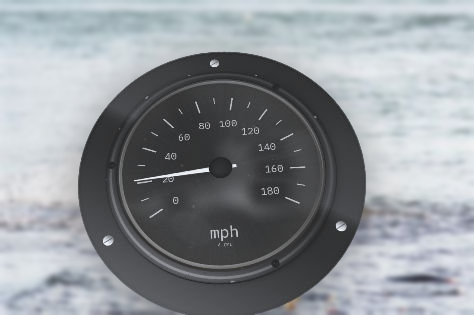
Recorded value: 20 mph
